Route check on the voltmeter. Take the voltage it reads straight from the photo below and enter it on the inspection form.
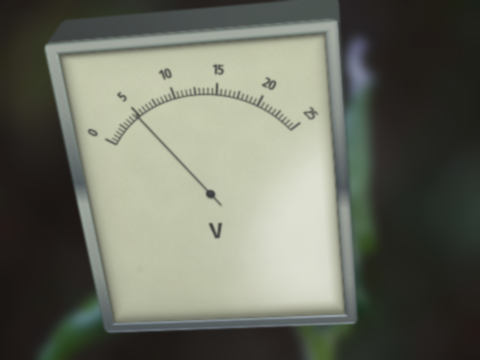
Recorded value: 5 V
